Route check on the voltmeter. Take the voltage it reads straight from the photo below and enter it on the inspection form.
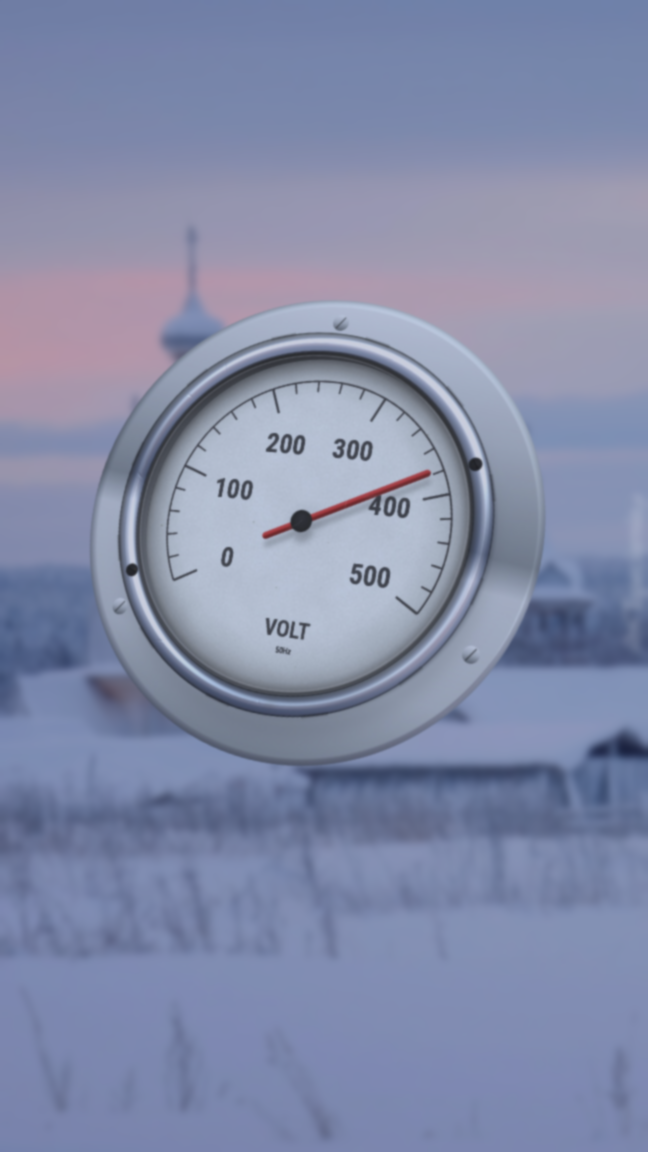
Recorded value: 380 V
